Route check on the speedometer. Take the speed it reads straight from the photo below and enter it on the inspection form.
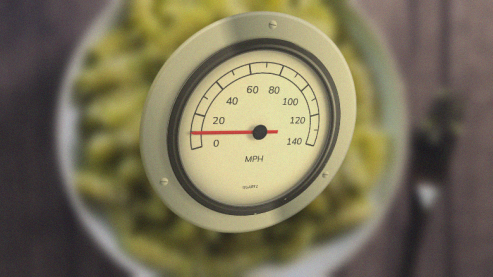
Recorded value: 10 mph
